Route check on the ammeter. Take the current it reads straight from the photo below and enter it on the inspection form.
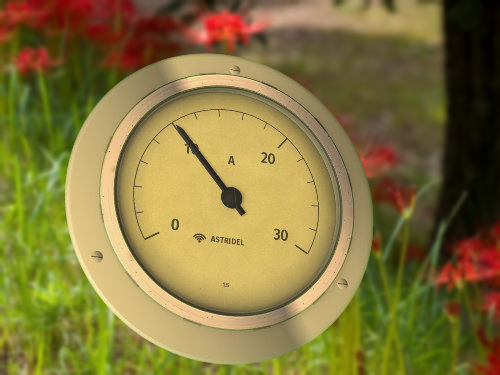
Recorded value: 10 A
